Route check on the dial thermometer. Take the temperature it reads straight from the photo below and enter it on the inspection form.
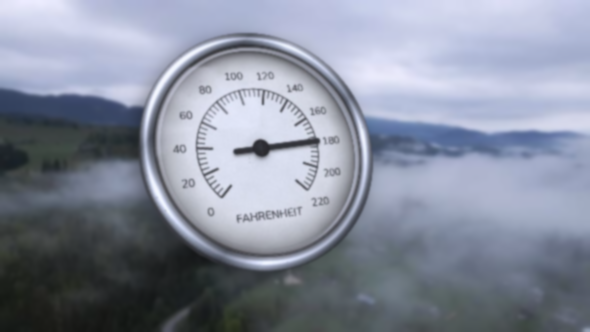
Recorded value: 180 °F
